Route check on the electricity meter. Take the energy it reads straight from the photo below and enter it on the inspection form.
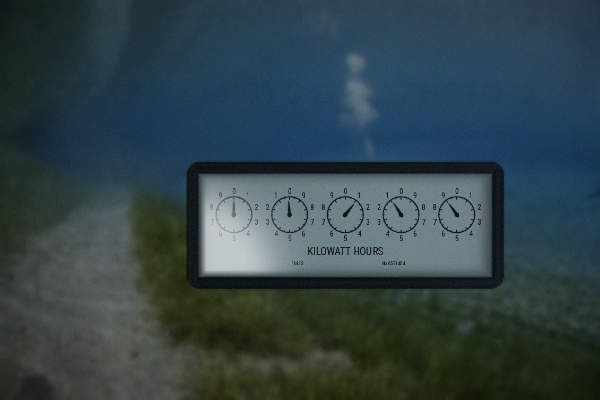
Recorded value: 109 kWh
